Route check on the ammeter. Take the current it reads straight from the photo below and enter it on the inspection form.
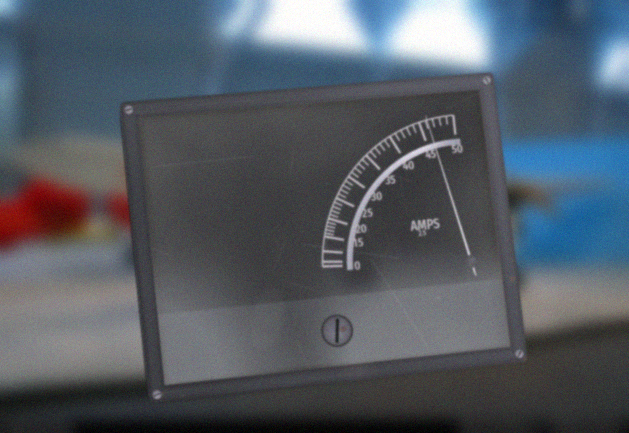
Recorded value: 46 A
